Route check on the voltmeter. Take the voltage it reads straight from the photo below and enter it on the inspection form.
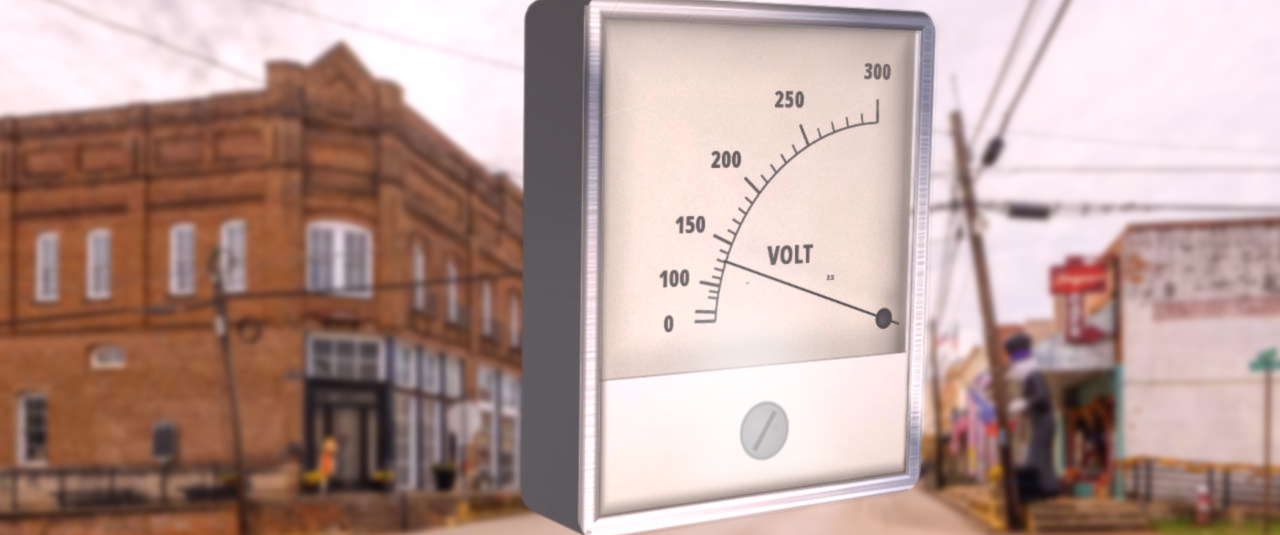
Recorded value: 130 V
